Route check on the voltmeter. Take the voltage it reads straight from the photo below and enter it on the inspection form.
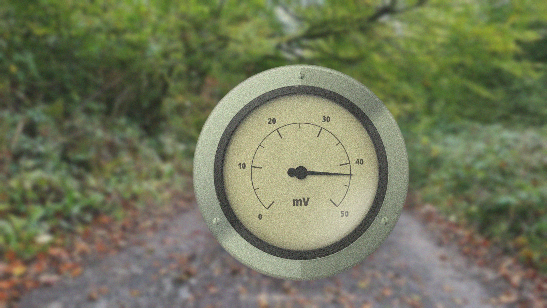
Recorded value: 42.5 mV
